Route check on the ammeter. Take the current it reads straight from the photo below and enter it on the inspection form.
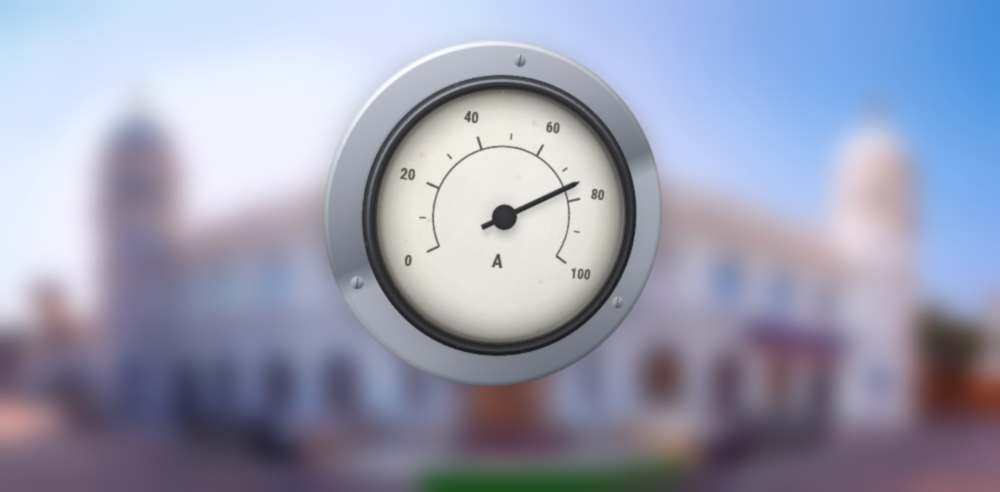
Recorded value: 75 A
